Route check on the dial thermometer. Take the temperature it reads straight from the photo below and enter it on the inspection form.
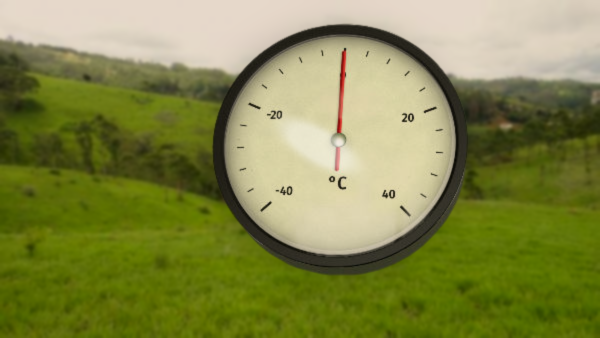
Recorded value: 0 °C
